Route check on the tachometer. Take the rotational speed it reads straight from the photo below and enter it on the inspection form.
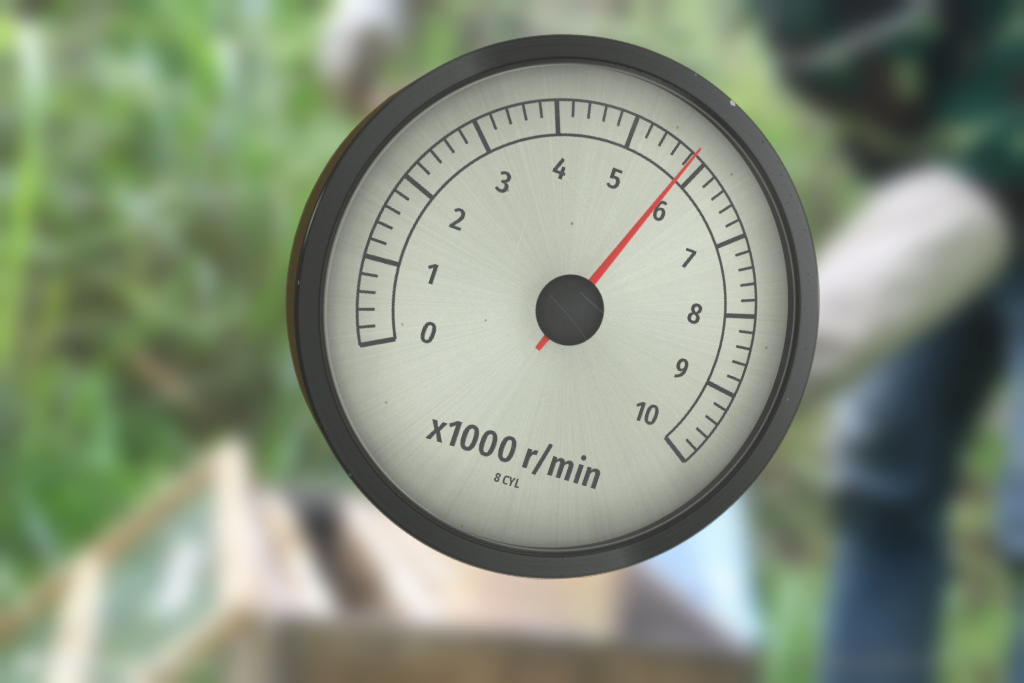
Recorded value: 5800 rpm
